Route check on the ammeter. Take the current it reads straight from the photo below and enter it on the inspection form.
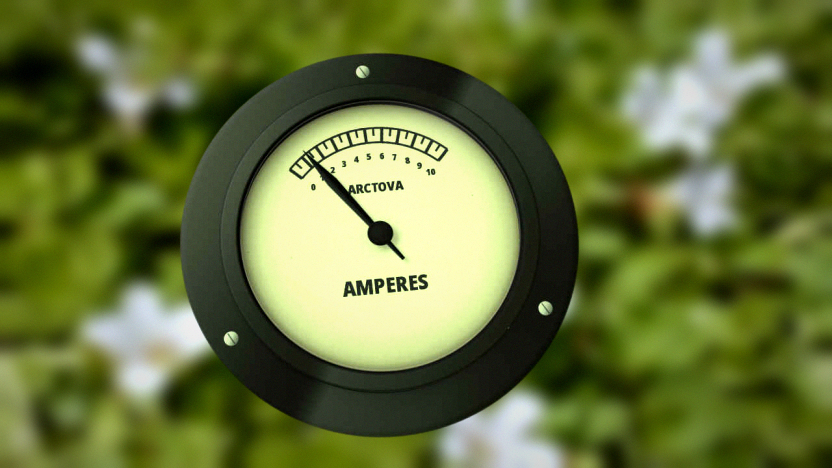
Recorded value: 1.25 A
